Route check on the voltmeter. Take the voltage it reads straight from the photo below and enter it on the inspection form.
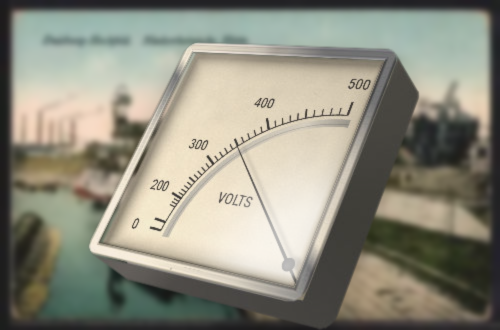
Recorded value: 350 V
